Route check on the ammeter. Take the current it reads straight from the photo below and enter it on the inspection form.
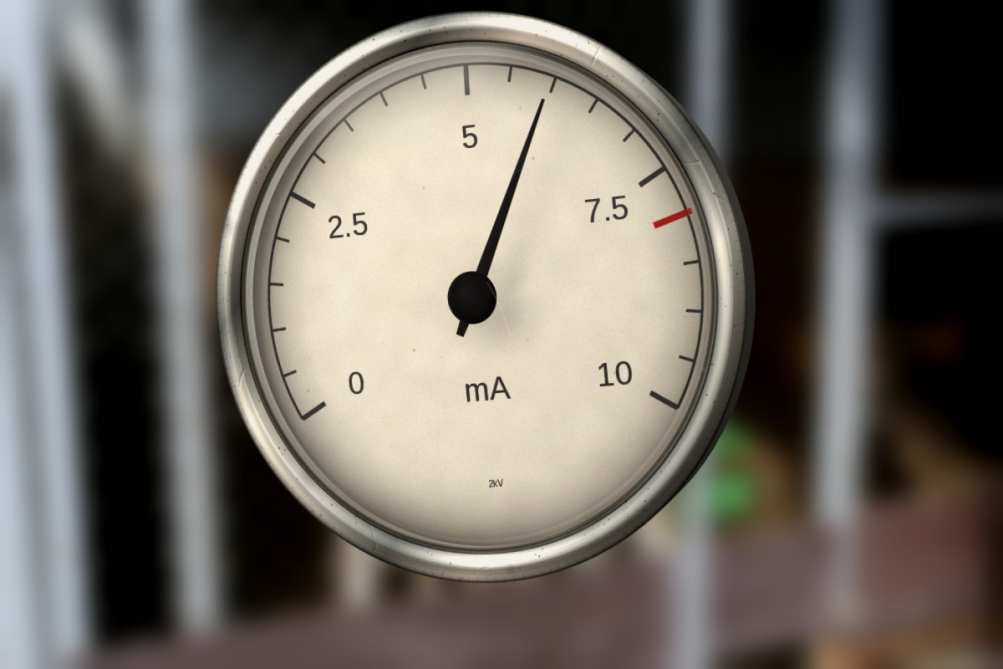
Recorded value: 6 mA
